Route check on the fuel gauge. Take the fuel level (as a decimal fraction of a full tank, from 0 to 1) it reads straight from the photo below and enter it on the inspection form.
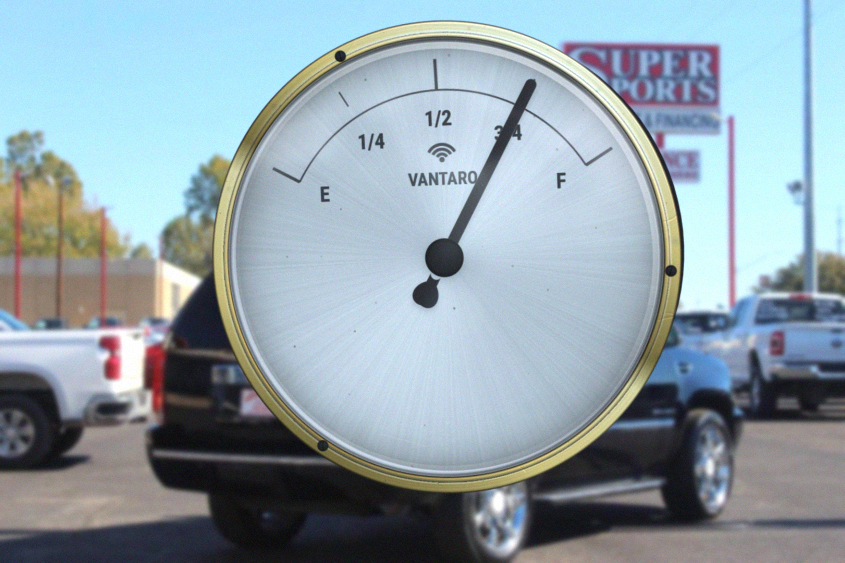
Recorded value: 0.75
